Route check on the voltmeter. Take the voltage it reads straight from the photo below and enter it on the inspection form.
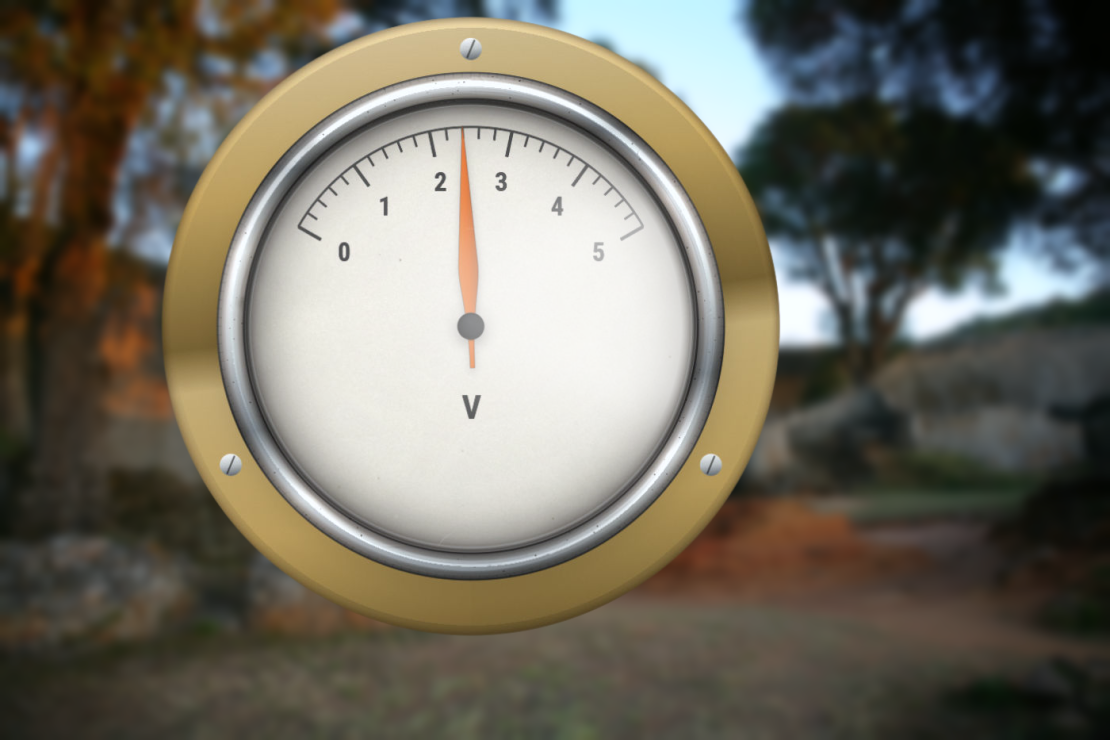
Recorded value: 2.4 V
